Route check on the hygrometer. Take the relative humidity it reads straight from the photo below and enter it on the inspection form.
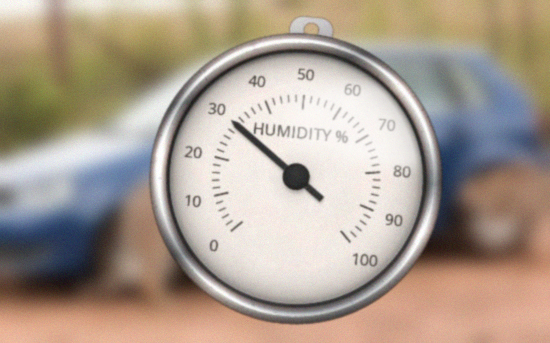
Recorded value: 30 %
